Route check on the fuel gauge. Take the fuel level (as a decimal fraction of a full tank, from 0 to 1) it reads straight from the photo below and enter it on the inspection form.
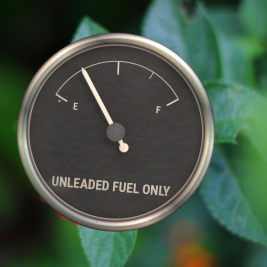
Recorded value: 0.25
